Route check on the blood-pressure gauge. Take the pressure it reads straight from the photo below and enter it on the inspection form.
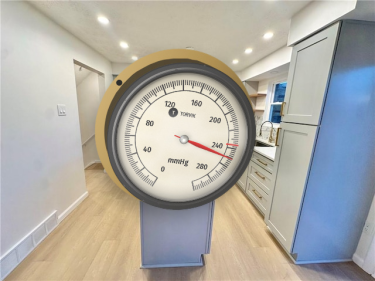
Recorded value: 250 mmHg
